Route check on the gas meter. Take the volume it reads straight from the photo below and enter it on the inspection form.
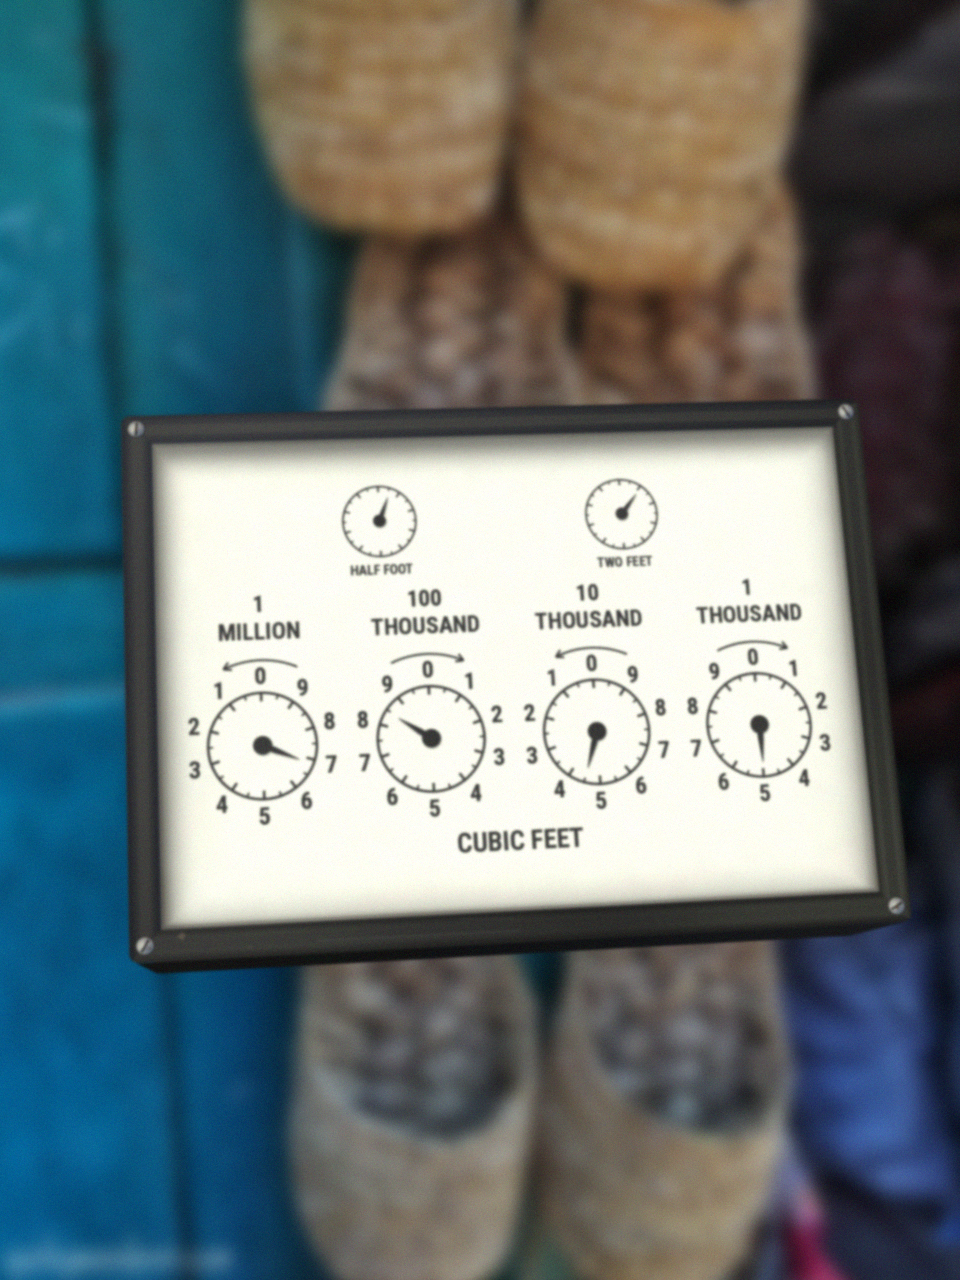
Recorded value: 684500 ft³
